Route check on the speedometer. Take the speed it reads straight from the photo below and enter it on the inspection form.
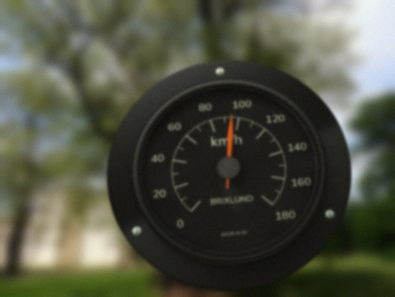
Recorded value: 95 km/h
